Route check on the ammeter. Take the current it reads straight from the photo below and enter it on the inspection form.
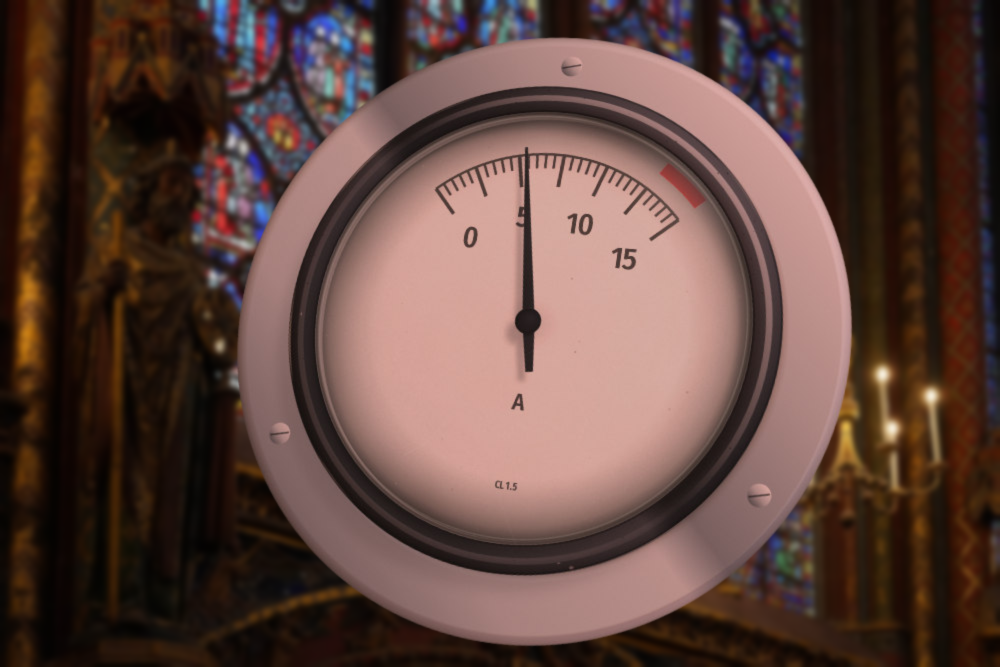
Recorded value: 5.5 A
